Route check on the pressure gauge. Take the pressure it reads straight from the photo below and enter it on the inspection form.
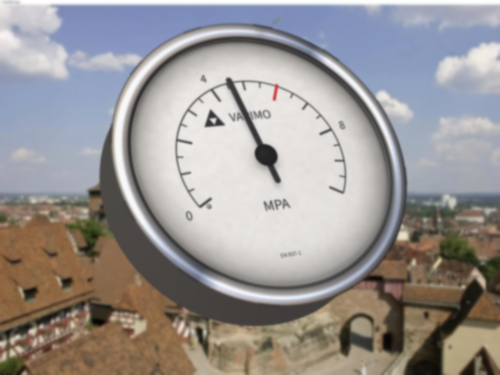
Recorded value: 4.5 MPa
